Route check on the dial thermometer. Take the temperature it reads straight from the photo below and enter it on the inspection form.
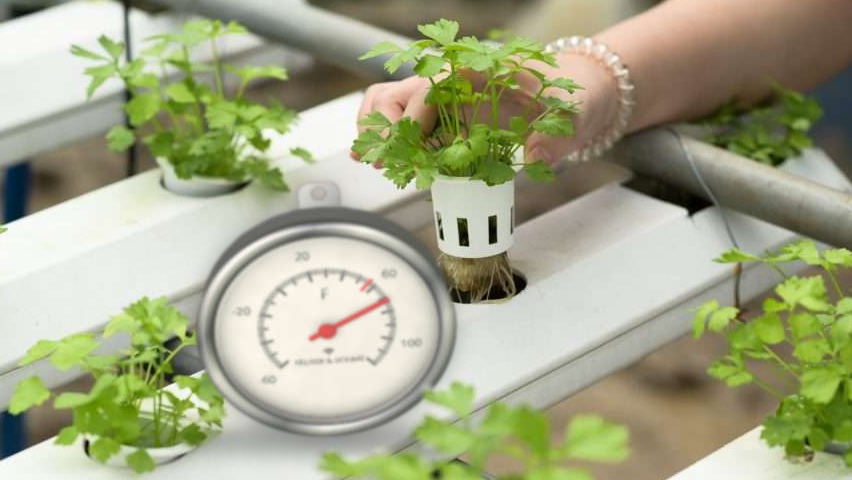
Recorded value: 70 °F
